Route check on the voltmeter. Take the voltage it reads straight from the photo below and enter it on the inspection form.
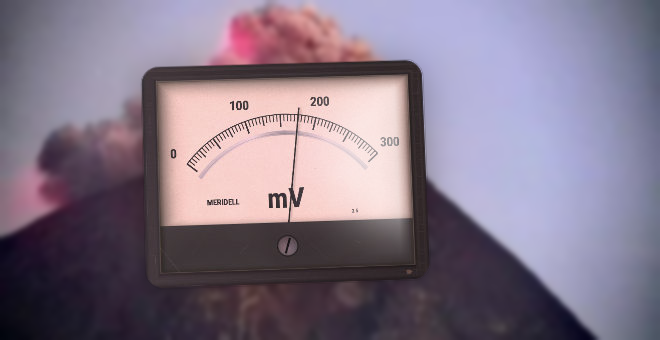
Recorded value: 175 mV
